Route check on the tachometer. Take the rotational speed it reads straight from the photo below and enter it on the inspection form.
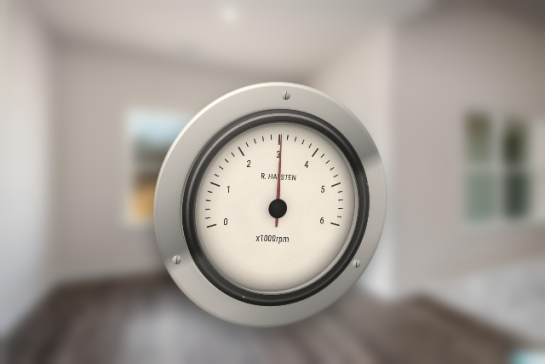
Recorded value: 3000 rpm
